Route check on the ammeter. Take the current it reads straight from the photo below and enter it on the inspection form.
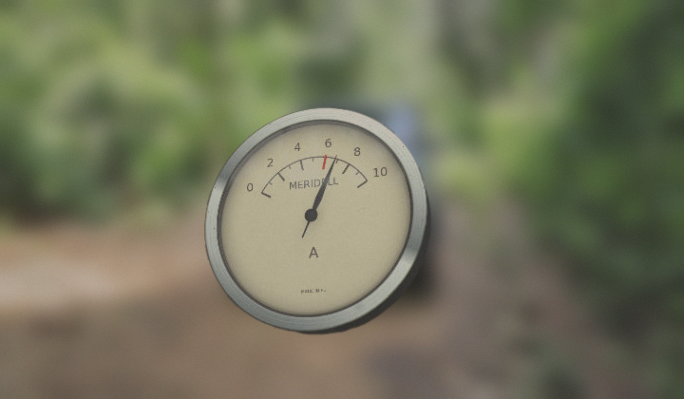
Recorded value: 7 A
